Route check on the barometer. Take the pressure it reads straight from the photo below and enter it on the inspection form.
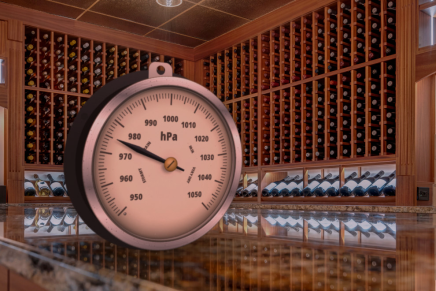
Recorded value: 975 hPa
